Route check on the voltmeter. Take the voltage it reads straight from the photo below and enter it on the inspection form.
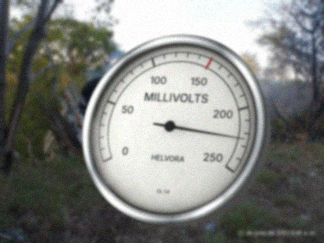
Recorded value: 225 mV
